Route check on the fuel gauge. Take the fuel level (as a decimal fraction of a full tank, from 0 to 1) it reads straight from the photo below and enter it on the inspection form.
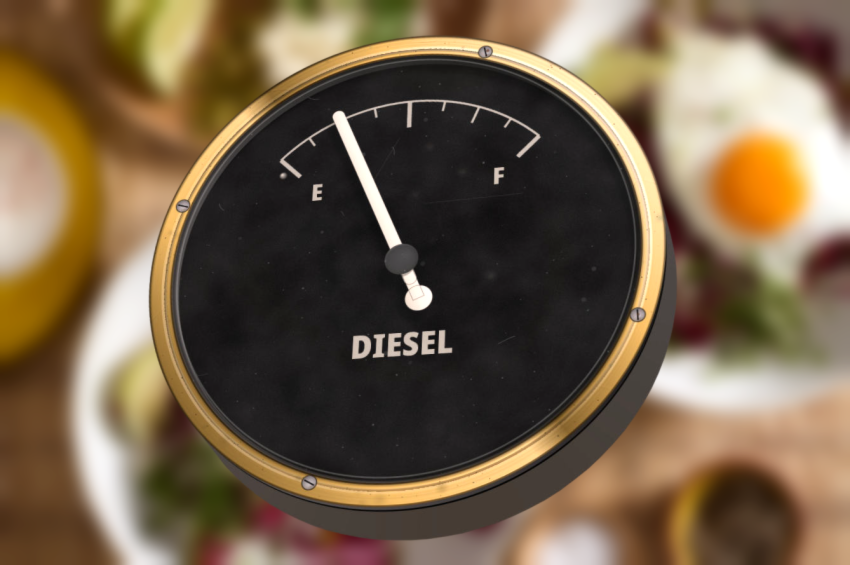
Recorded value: 0.25
